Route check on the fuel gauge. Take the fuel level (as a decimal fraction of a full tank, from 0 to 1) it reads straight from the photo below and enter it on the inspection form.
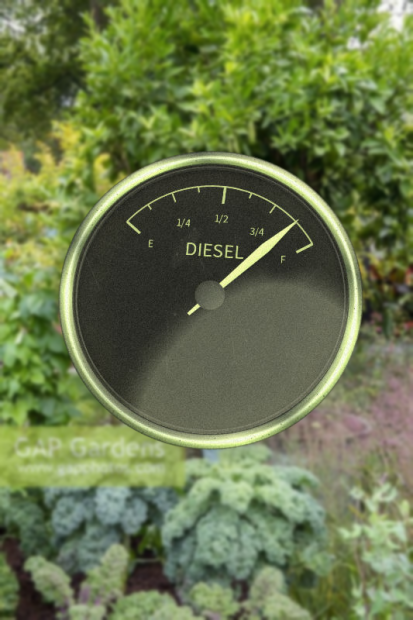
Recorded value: 0.875
